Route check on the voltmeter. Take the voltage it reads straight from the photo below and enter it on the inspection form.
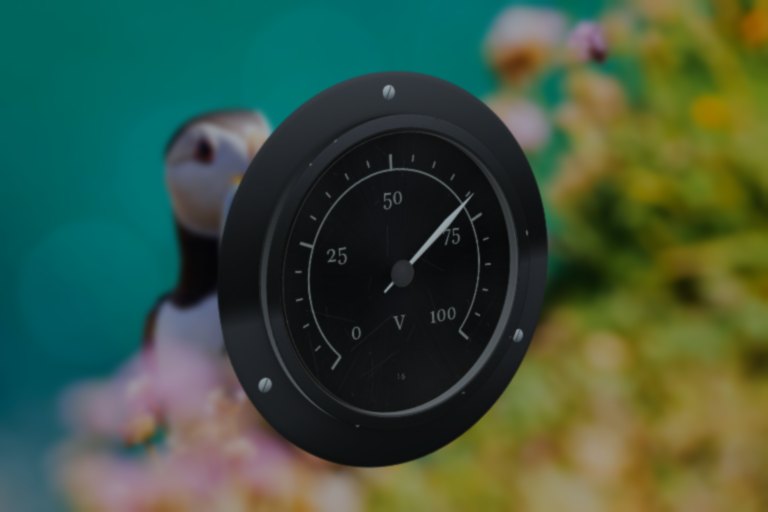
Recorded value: 70 V
